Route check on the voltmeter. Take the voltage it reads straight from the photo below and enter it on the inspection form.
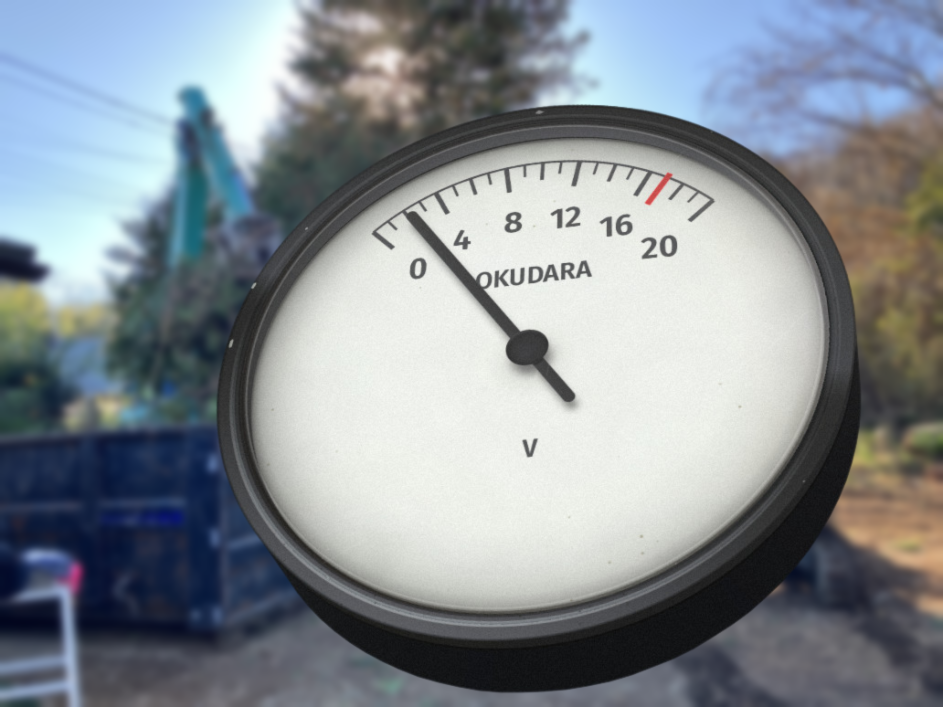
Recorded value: 2 V
